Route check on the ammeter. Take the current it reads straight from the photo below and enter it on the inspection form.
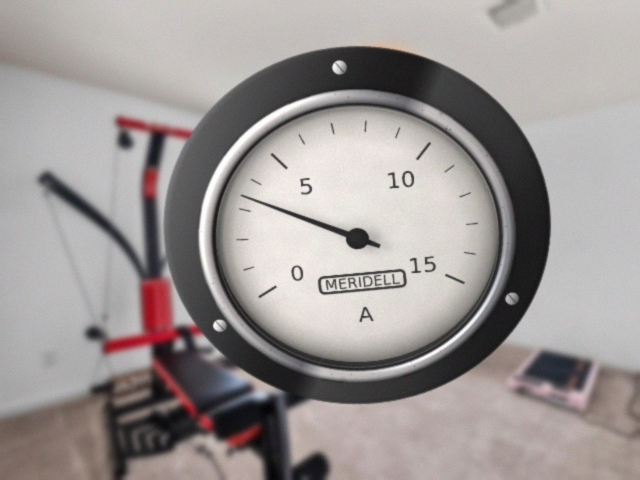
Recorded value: 3.5 A
